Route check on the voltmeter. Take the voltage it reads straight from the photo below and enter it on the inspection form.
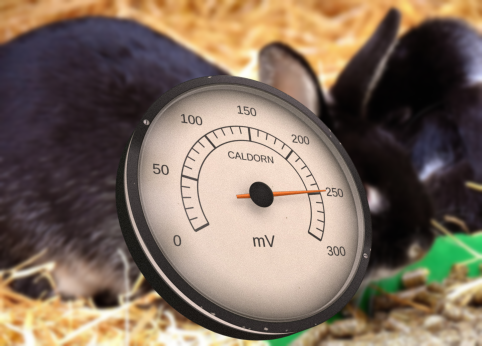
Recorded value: 250 mV
